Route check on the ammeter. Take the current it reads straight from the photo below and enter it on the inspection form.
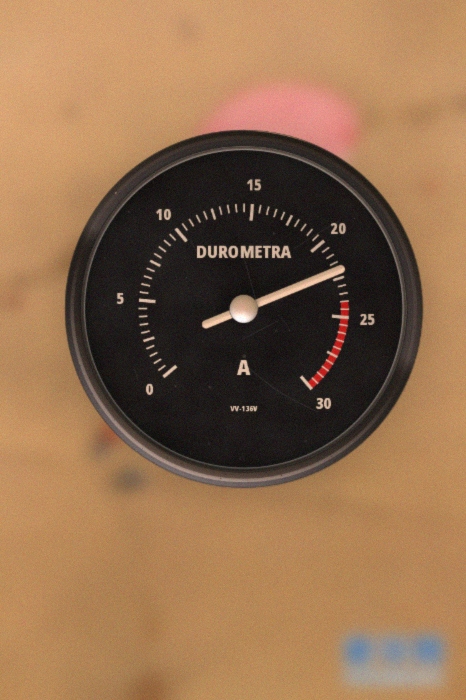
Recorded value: 22 A
